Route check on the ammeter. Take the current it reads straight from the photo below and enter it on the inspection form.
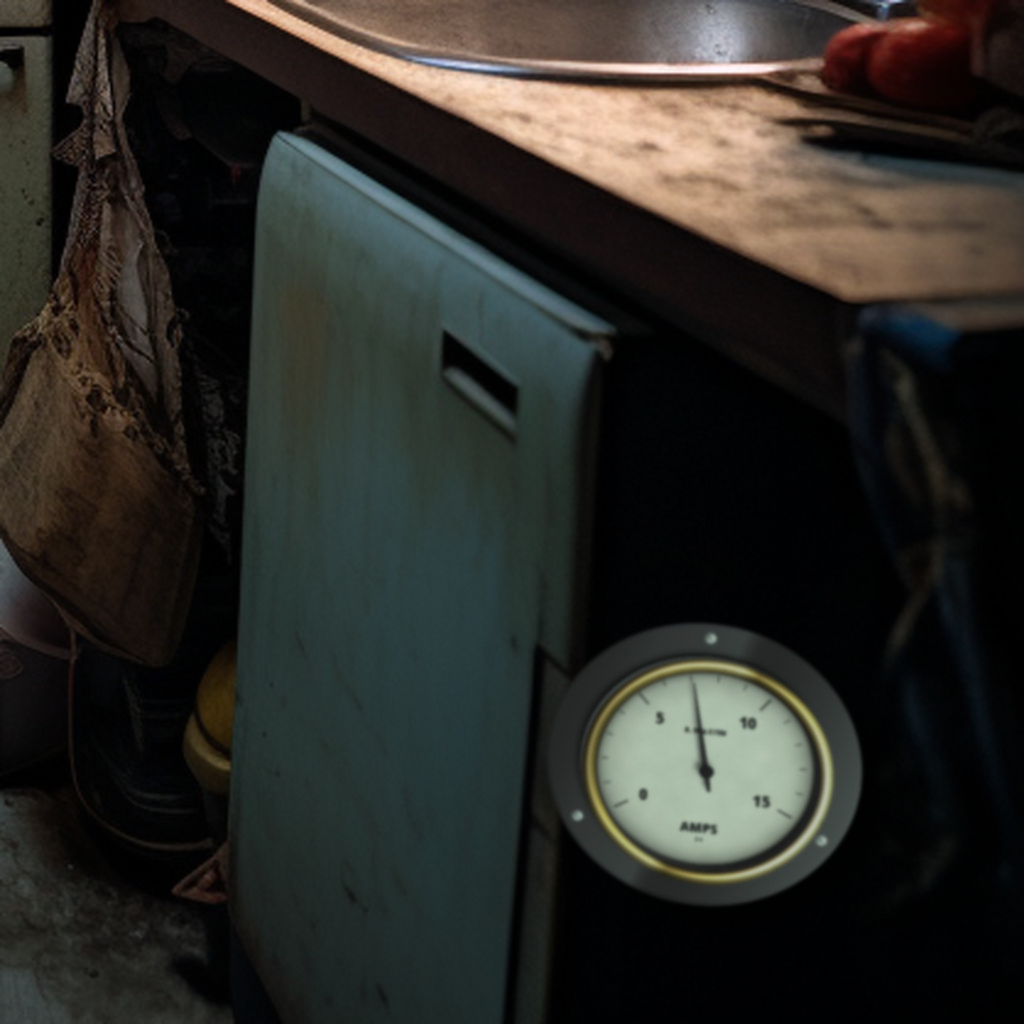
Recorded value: 7 A
